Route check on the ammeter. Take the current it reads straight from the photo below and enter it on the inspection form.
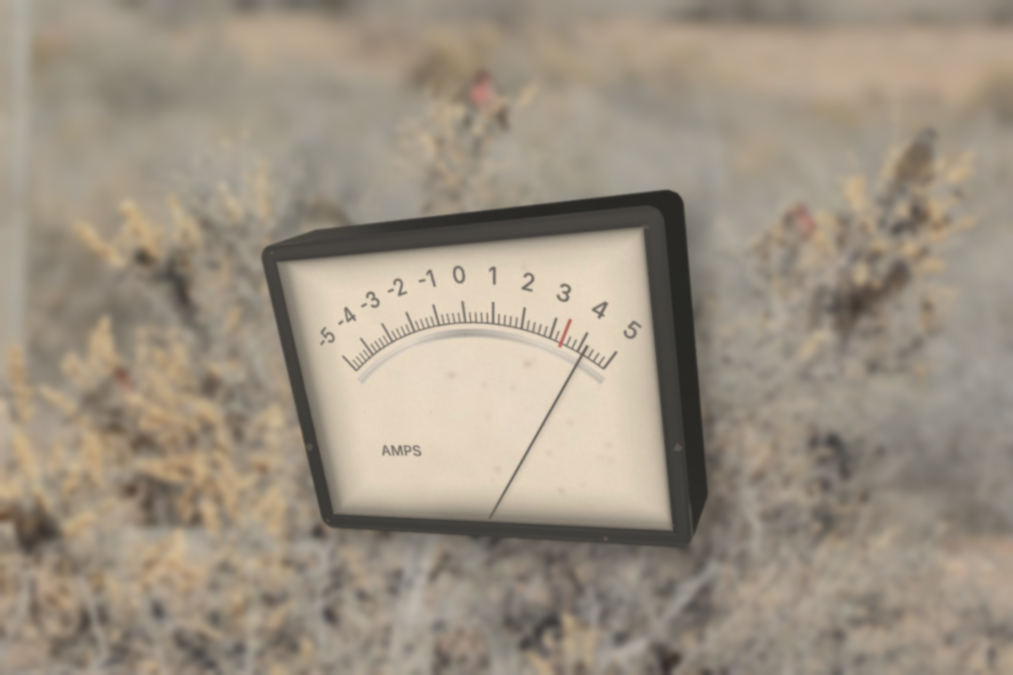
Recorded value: 4.2 A
